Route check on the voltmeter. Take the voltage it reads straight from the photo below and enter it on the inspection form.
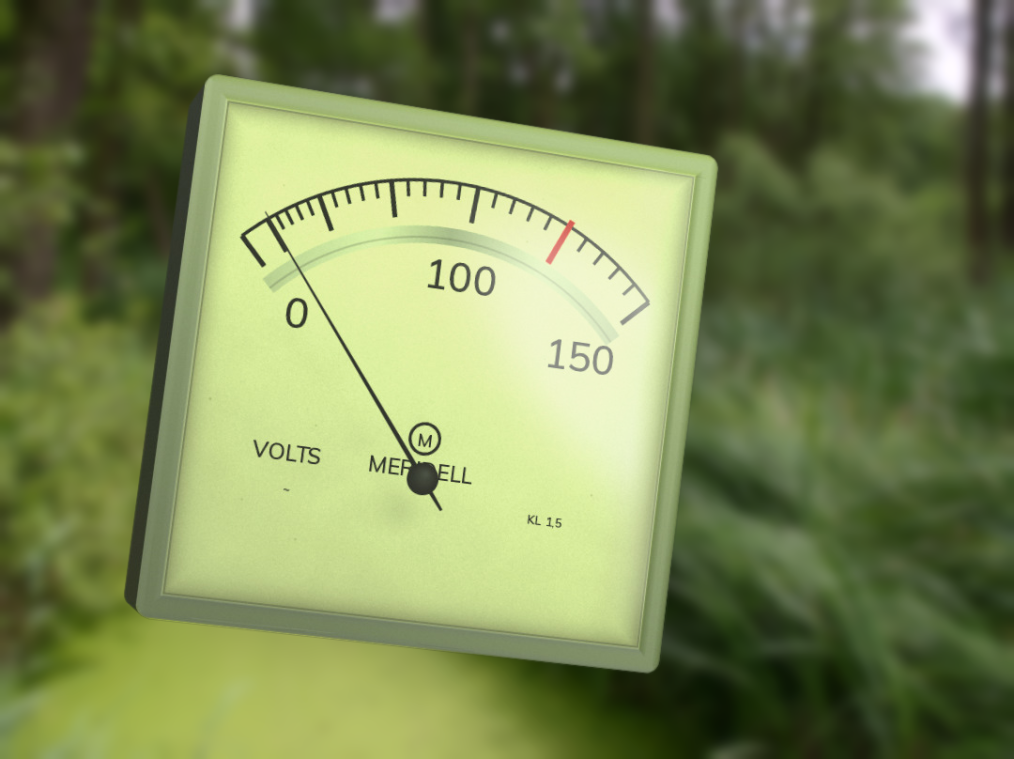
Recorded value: 25 V
